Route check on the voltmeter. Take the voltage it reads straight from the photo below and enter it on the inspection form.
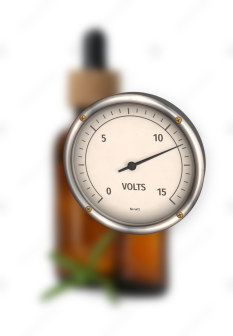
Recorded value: 11.25 V
